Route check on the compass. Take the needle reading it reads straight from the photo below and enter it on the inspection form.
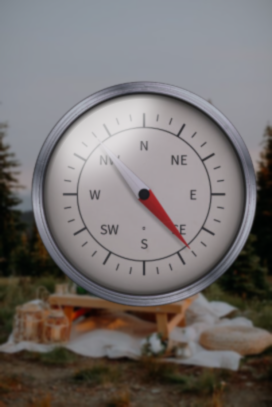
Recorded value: 140 °
